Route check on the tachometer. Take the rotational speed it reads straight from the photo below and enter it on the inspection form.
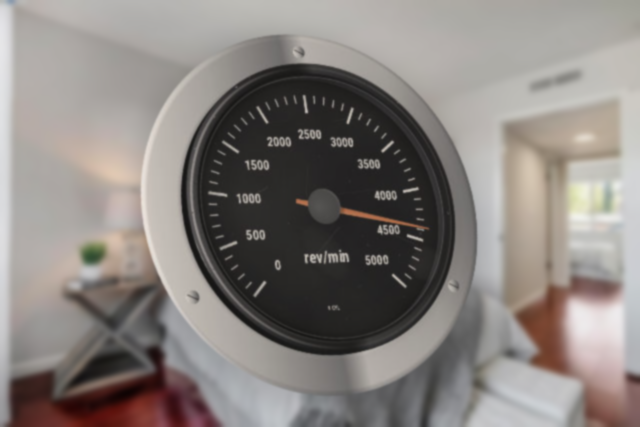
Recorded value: 4400 rpm
